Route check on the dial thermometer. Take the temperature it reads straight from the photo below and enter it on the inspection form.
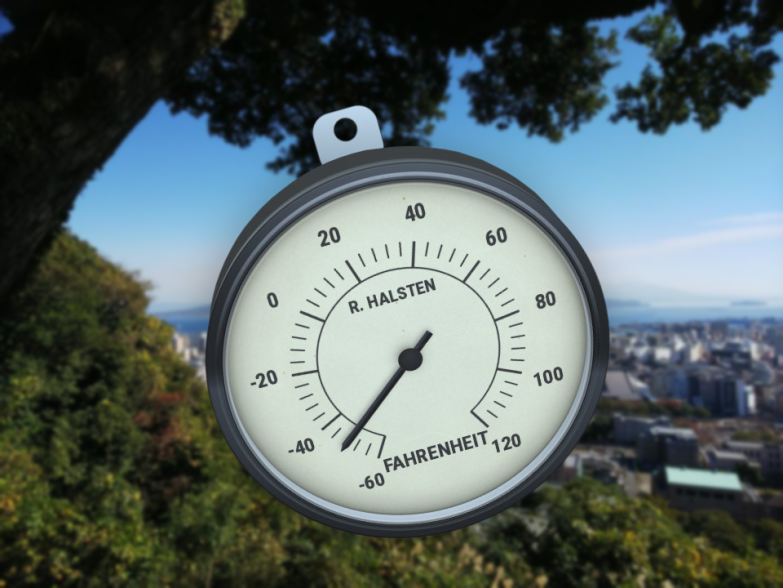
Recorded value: -48 °F
